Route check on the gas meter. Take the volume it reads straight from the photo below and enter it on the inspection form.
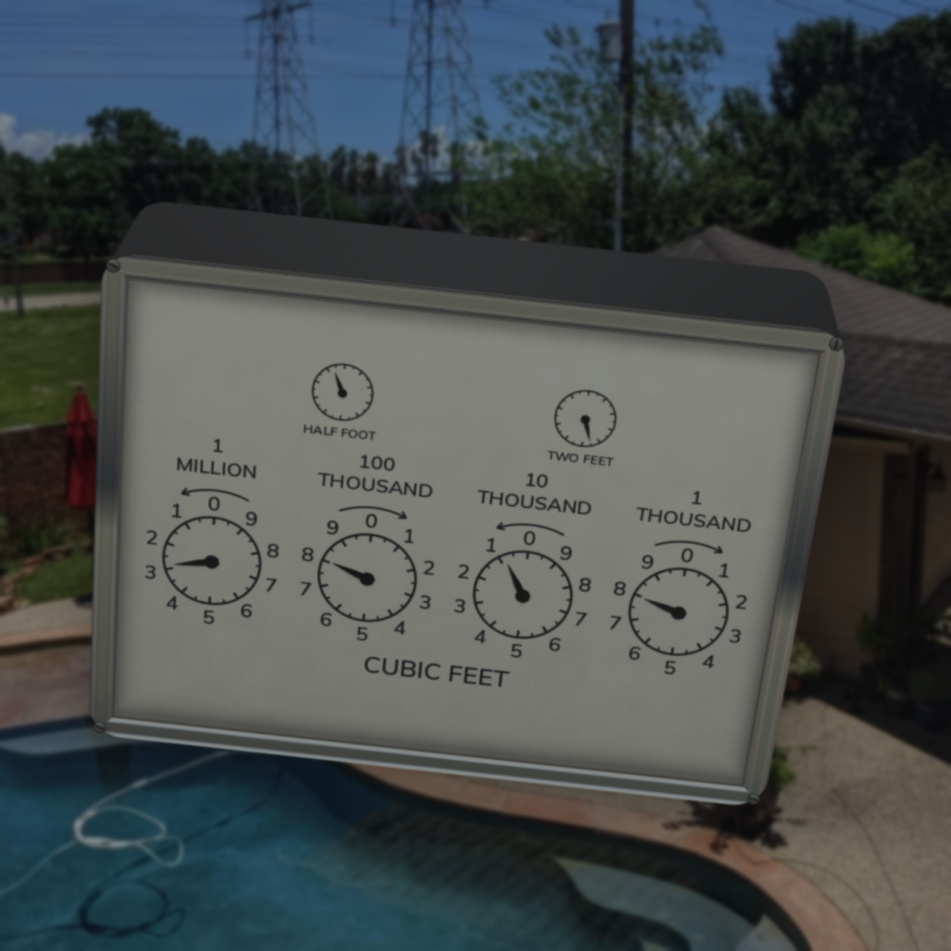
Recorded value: 280800 ft³
